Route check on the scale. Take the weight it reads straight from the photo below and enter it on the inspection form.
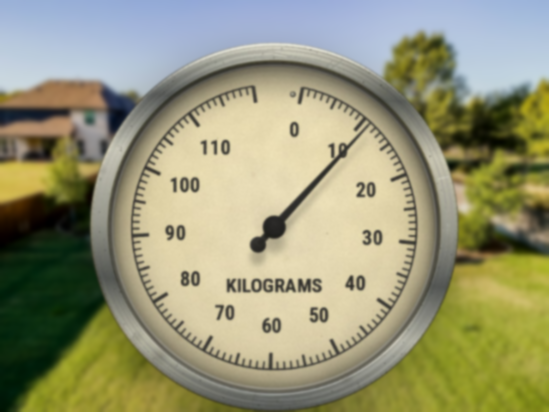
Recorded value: 11 kg
